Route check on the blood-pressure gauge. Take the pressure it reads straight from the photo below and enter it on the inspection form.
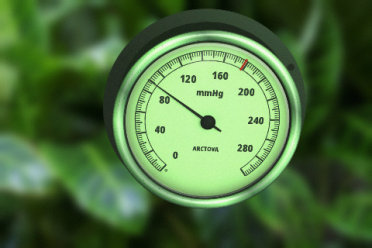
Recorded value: 90 mmHg
